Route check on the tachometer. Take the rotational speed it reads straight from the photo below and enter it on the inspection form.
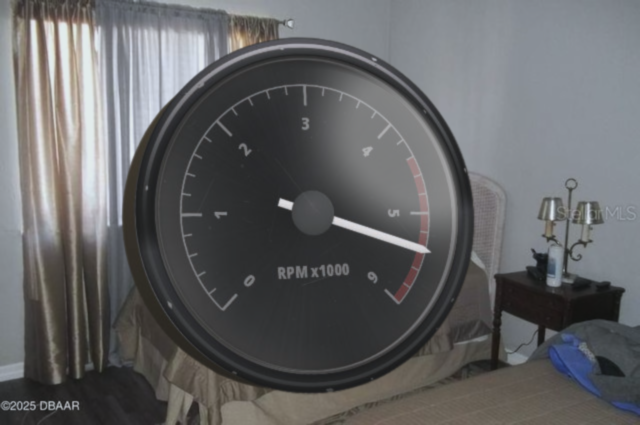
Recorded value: 5400 rpm
